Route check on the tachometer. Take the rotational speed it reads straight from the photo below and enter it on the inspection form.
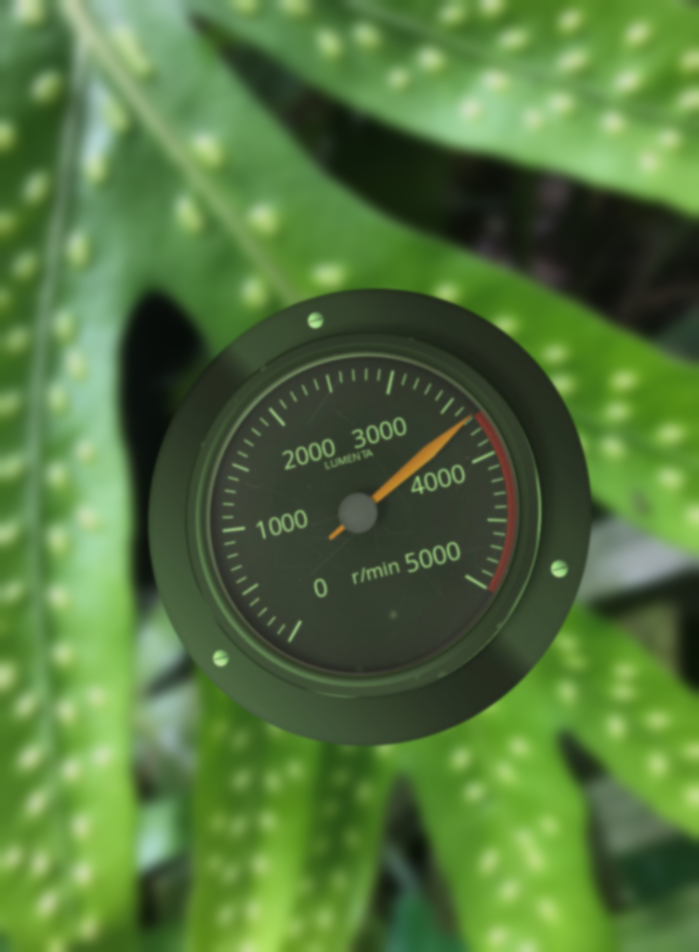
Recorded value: 3700 rpm
